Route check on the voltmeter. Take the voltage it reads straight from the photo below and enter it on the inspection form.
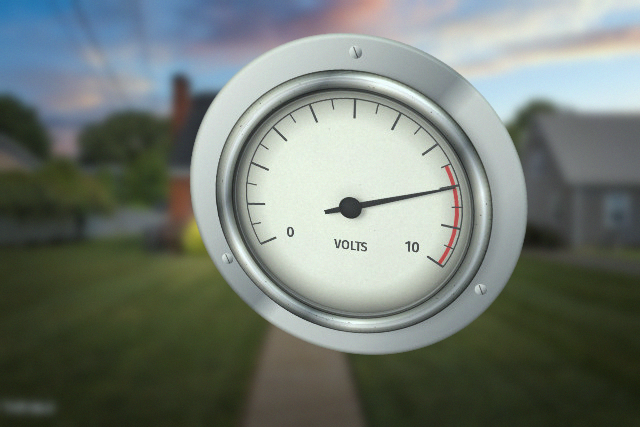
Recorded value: 8 V
